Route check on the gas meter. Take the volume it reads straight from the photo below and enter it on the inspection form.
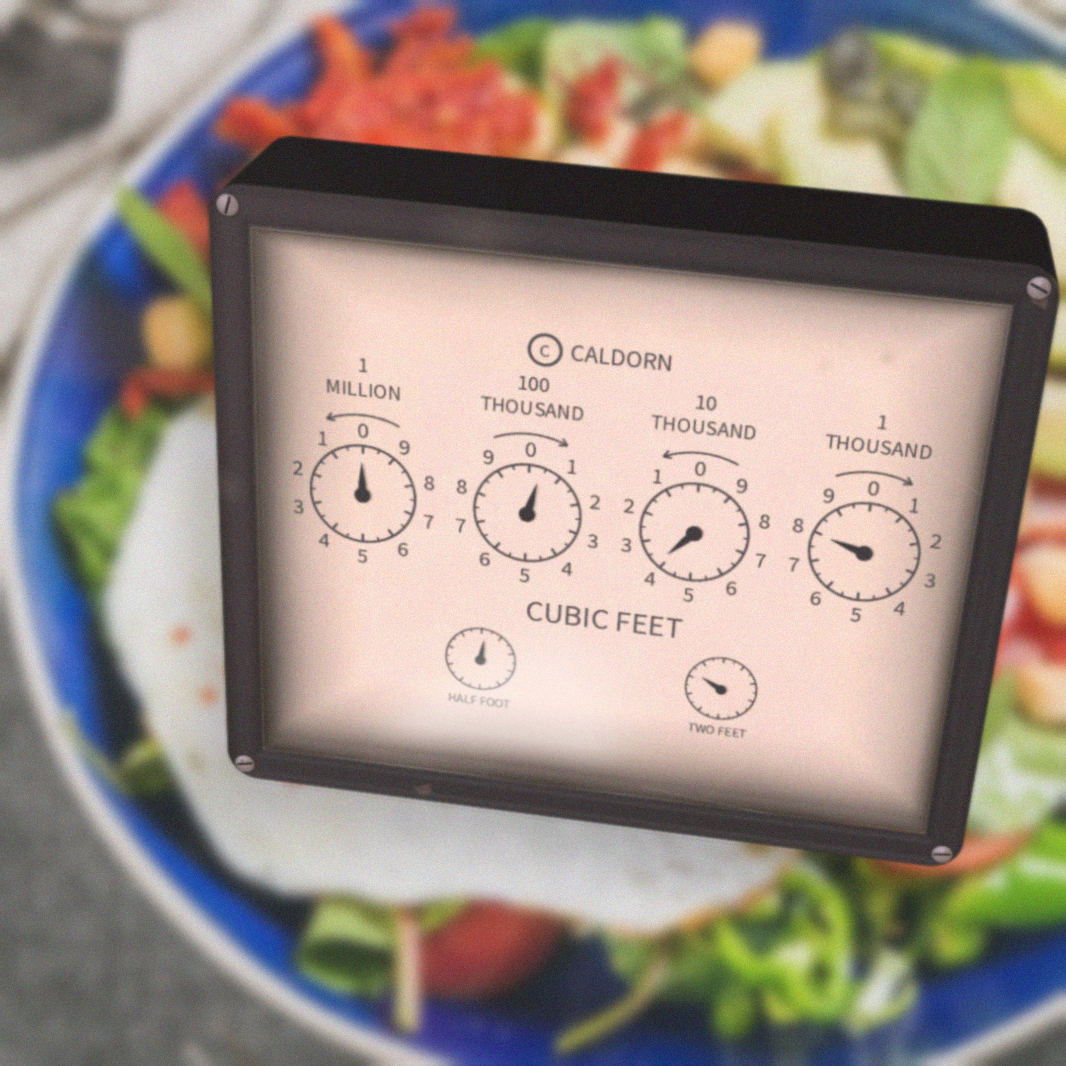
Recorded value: 3800 ft³
